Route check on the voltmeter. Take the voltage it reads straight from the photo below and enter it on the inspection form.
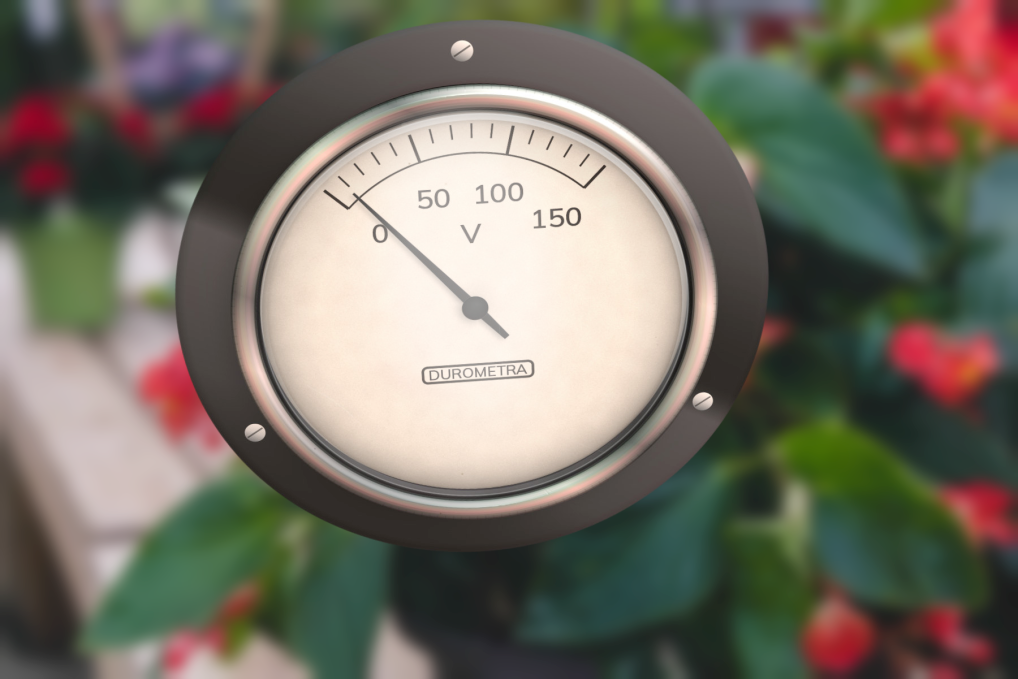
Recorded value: 10 V
